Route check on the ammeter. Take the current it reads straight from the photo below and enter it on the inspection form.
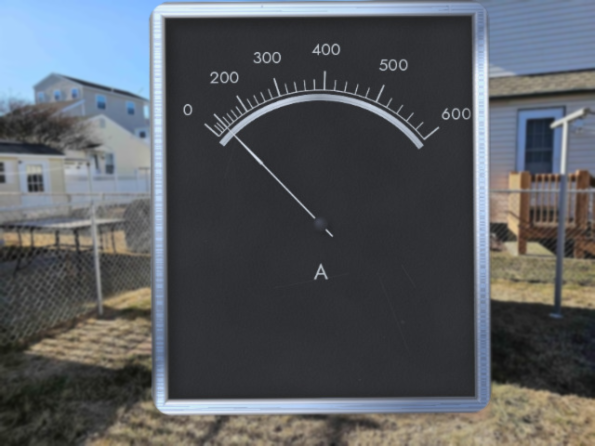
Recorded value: 100 A
